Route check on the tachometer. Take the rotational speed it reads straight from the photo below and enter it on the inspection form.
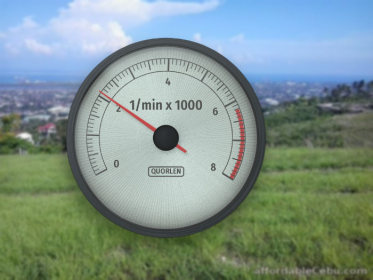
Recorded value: 2100 rpm
